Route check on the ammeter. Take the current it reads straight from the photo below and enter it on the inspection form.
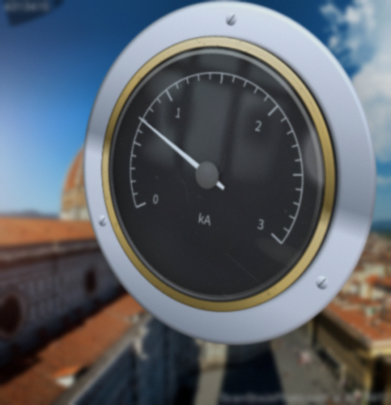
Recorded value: 0.7 kA
